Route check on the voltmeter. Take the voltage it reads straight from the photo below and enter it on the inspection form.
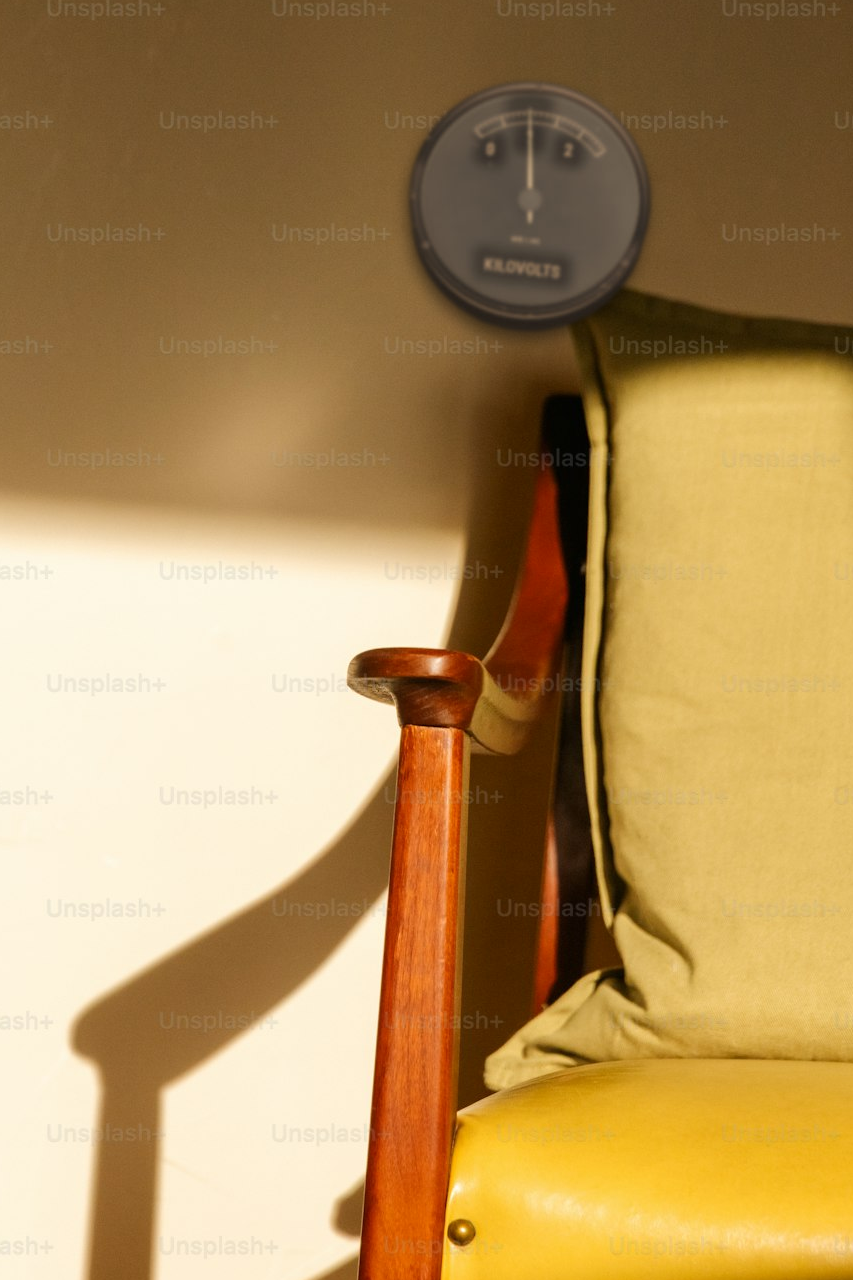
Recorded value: 1 kV
